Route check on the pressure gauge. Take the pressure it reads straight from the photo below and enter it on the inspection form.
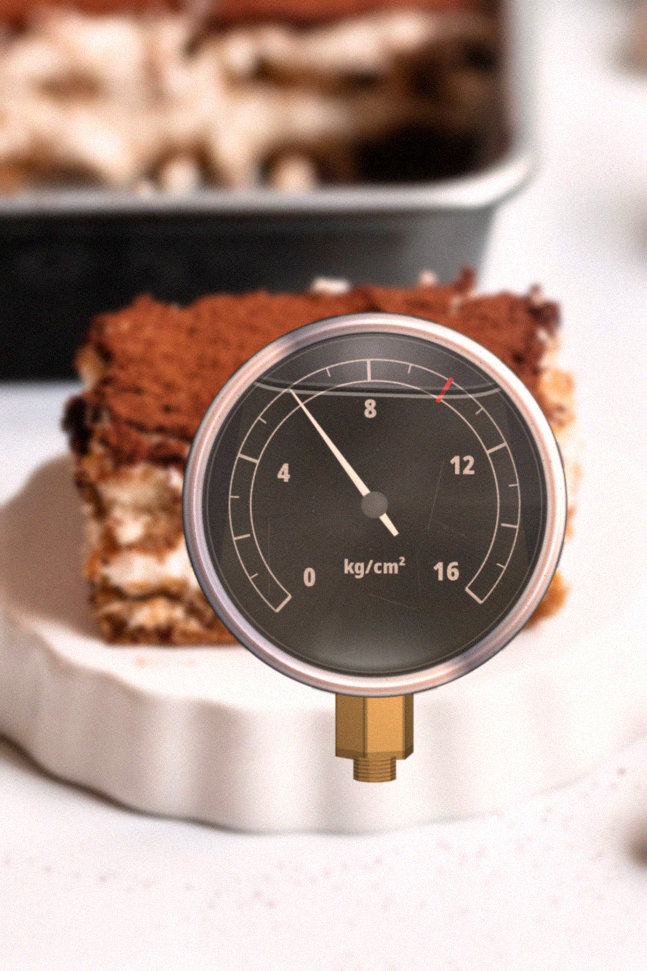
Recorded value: 6 kg/cm²
